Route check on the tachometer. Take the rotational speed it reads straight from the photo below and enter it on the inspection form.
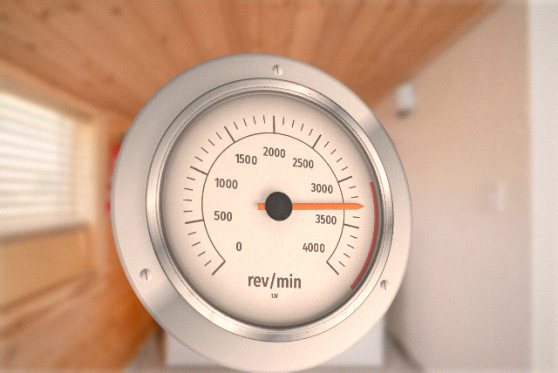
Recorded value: 3300 rpm
